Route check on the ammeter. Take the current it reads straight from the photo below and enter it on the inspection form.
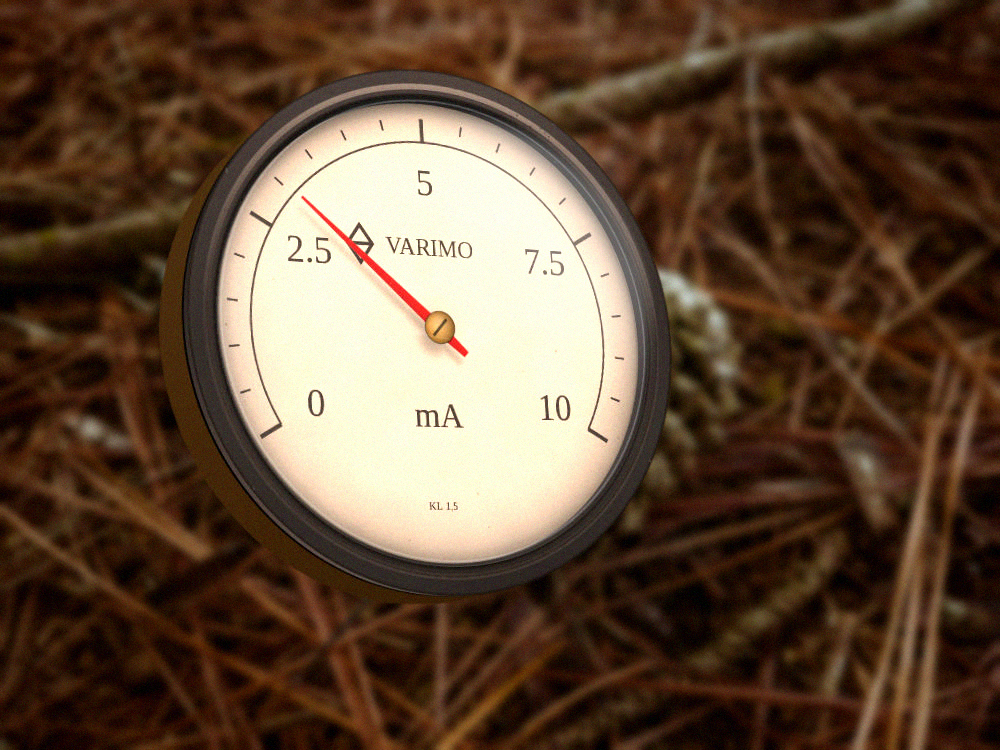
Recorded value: 3 mA
